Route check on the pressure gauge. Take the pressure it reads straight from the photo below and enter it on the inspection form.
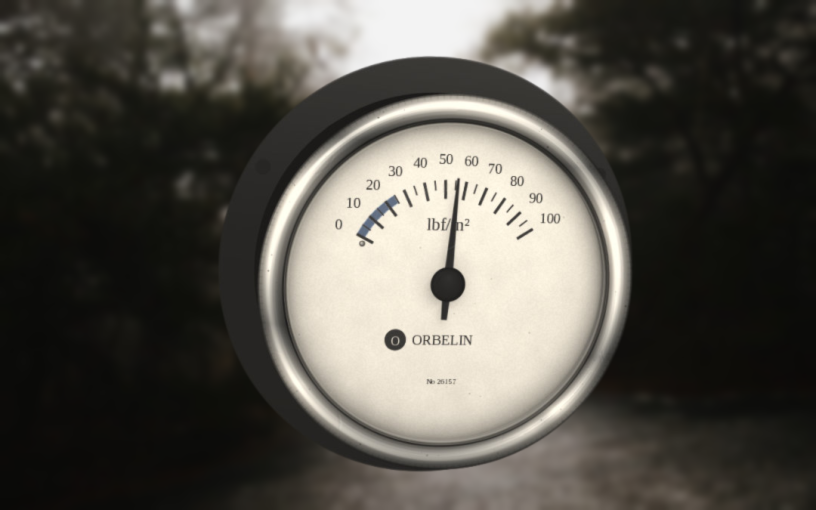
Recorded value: 55 psi
